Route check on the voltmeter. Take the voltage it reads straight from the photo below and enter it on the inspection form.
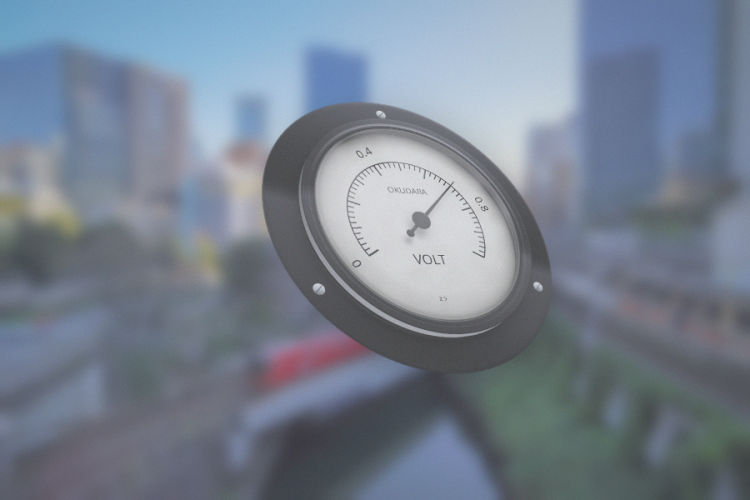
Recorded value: 0.7 V
